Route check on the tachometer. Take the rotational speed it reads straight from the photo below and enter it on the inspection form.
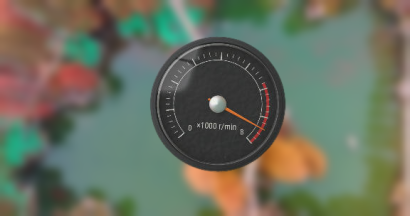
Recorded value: 7400 rpm
